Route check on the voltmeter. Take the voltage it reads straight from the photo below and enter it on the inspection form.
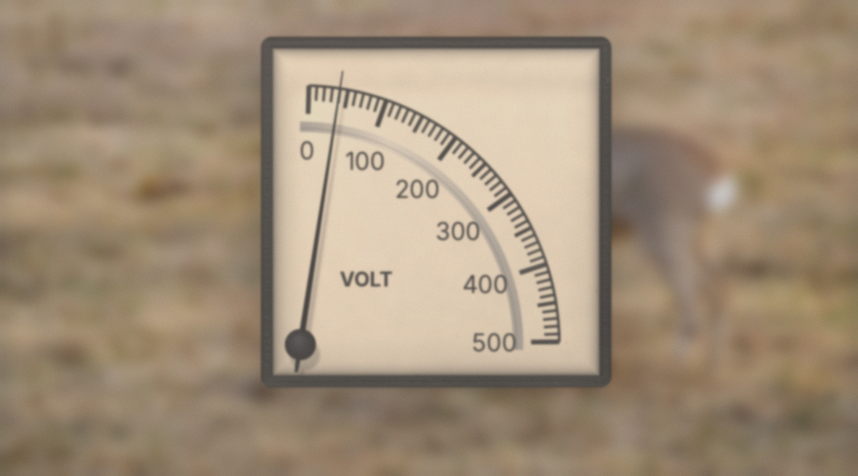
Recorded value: 40 V
